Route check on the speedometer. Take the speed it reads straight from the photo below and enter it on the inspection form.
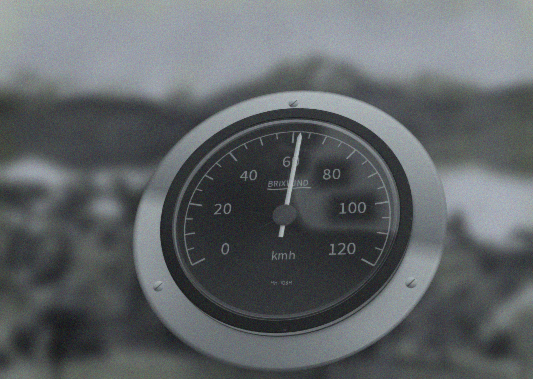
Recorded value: 62.5 km/h
